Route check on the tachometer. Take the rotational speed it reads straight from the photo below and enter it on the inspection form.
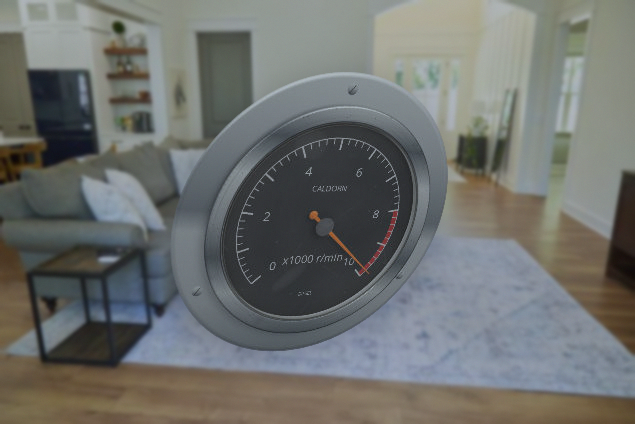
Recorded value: 9800 rpm
